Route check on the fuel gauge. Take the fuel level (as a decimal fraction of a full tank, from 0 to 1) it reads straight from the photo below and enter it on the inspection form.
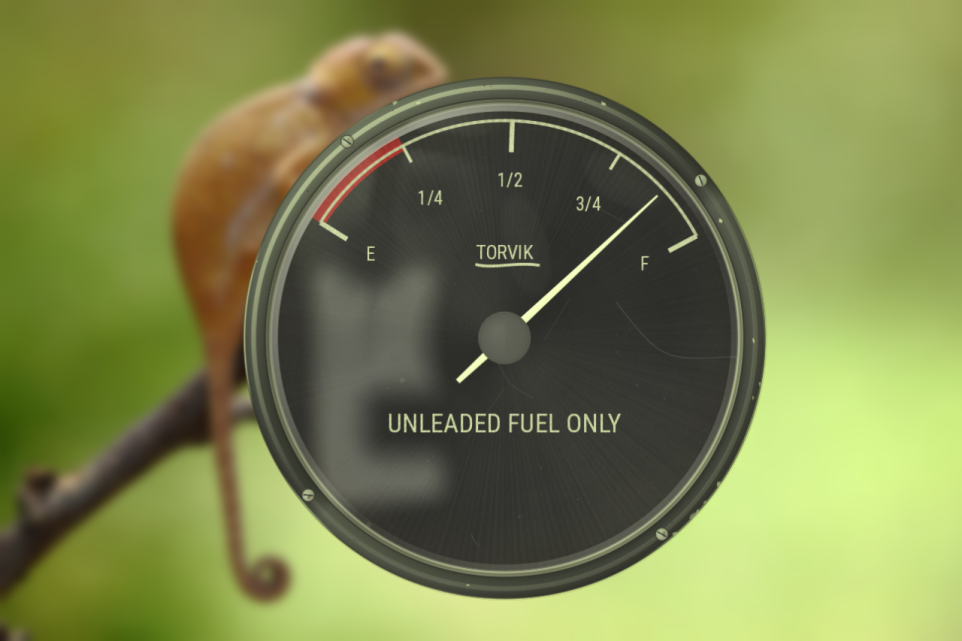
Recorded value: 0.875
